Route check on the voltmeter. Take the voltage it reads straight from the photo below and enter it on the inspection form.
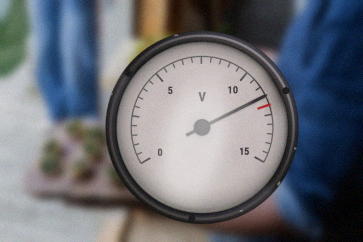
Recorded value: 11.5 V
